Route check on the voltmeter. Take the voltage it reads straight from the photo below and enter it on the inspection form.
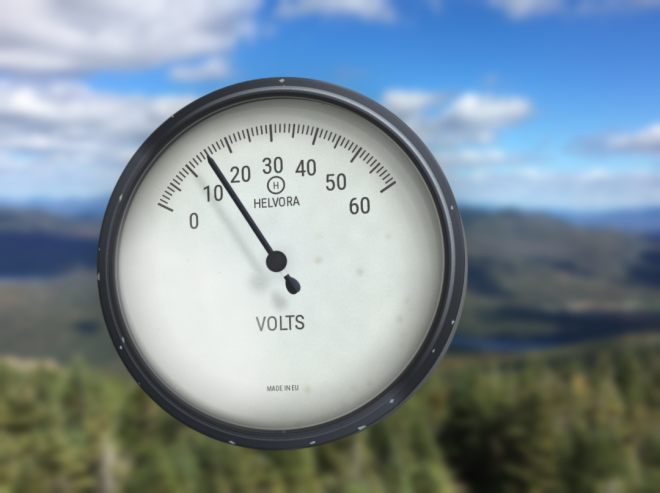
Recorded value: 15 V
